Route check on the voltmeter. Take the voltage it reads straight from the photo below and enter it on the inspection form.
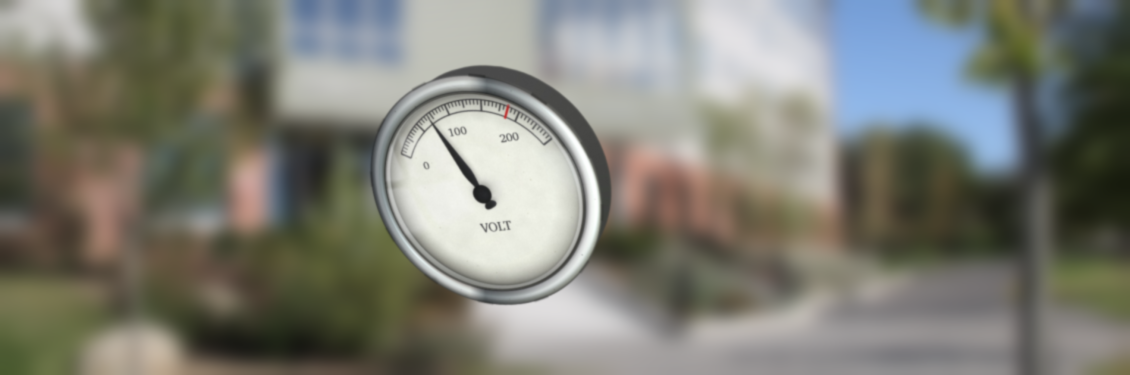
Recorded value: 75 V
